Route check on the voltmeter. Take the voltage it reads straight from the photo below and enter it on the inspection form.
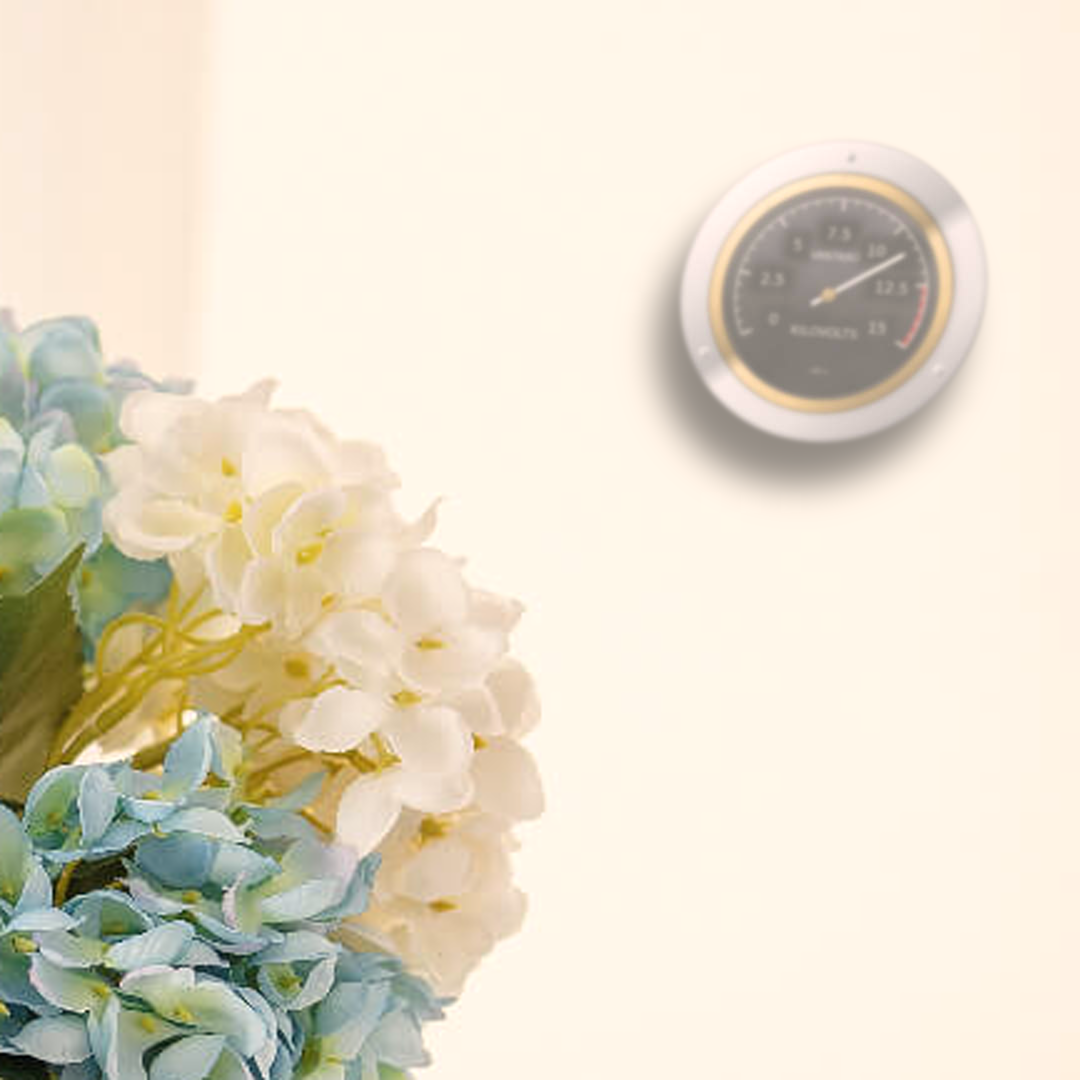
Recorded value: 11 kV
